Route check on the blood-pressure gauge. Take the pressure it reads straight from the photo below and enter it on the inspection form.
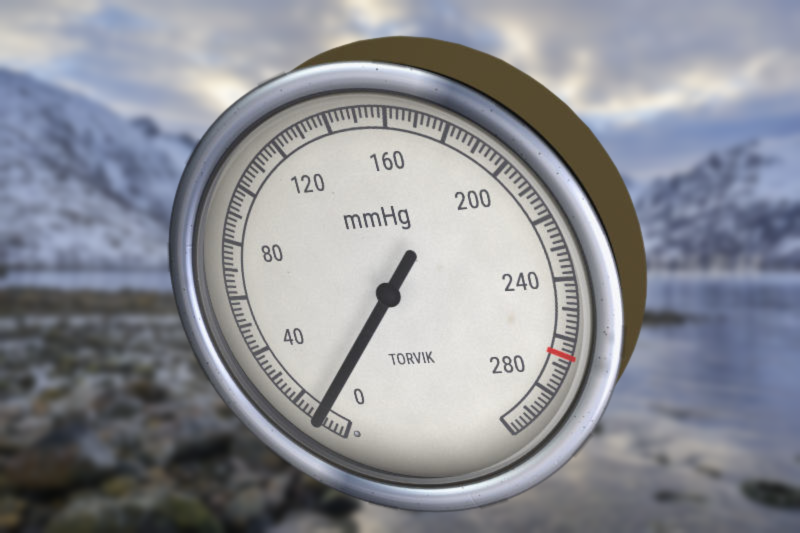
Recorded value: 10 mmHg
